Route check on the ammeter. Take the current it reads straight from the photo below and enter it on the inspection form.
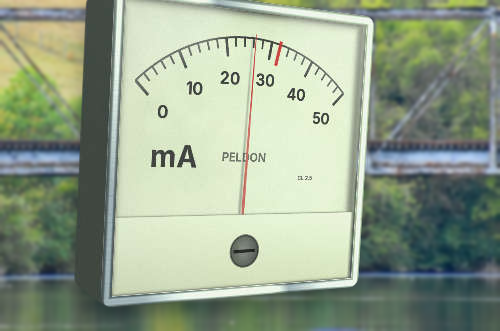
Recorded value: 26 mA
